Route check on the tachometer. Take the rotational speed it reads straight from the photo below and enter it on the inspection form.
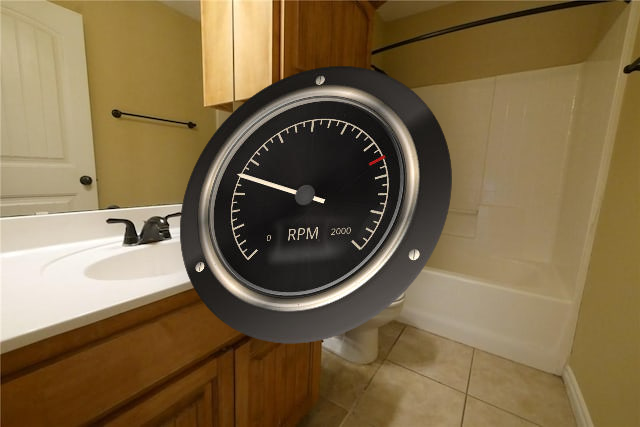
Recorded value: 500 rpm
